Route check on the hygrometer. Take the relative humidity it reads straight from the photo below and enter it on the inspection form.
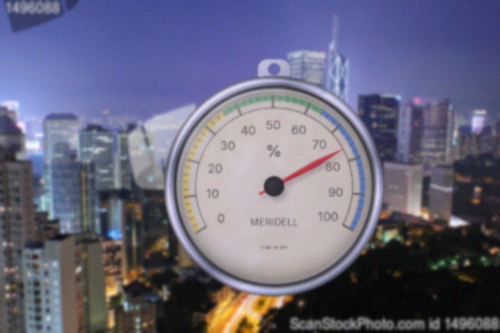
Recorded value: 76 %
